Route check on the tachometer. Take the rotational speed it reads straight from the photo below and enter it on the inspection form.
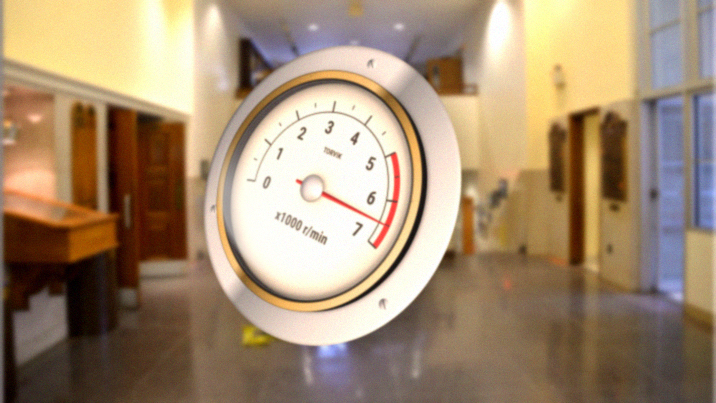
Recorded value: 6500 rpm
